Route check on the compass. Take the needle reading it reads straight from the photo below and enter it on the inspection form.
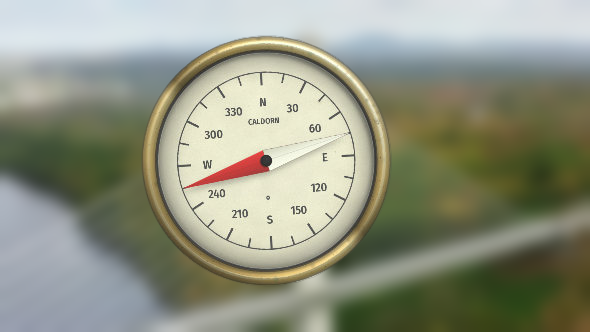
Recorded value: 255 °
